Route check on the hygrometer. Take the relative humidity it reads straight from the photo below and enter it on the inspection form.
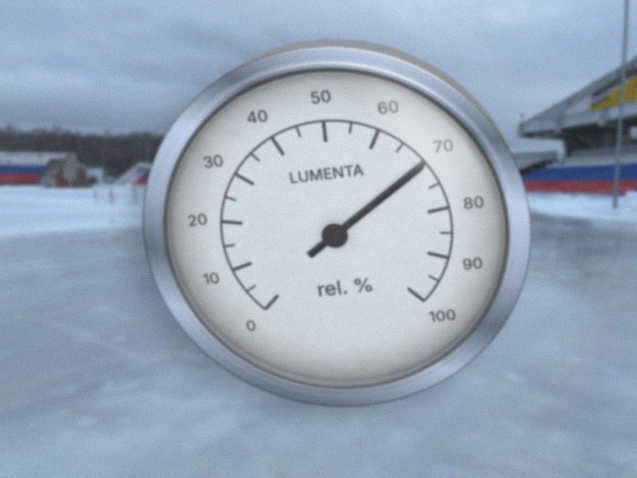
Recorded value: 70 %
